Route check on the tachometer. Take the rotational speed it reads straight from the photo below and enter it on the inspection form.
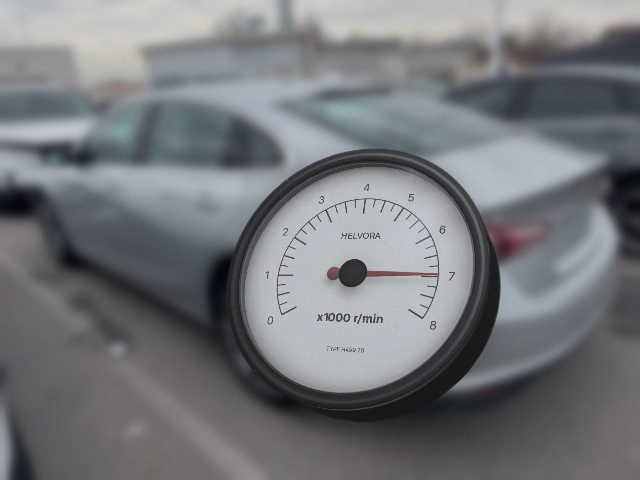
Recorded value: 7000 rpm
